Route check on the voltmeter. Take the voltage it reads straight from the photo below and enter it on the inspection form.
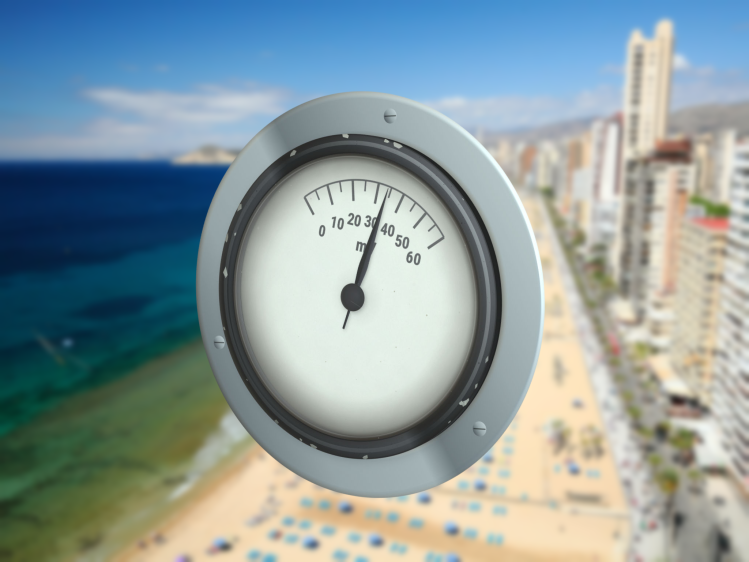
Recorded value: 35 mV
